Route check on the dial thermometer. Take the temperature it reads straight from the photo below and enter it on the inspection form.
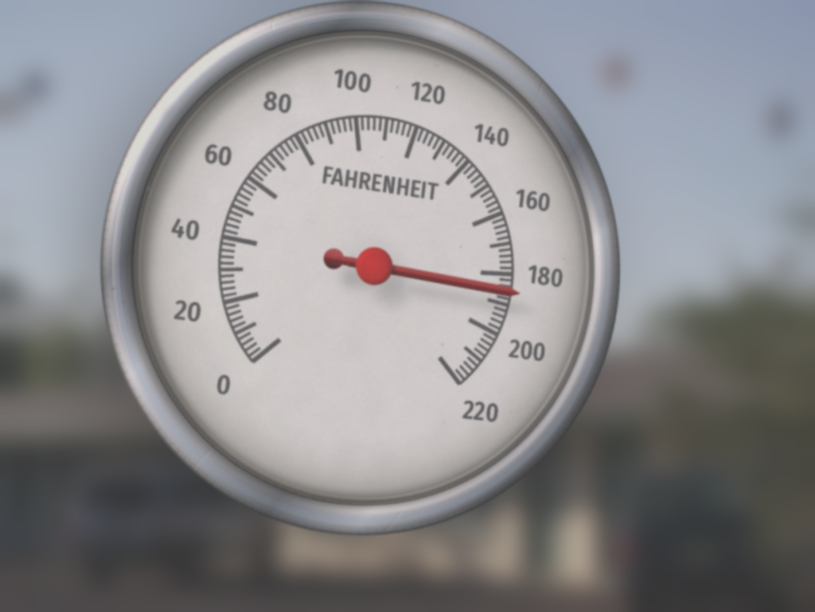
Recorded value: 186 °F
